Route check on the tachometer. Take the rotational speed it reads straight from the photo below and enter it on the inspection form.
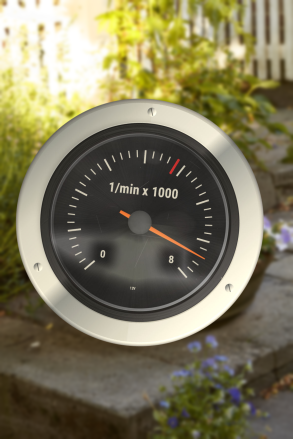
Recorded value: 7400 rpm
